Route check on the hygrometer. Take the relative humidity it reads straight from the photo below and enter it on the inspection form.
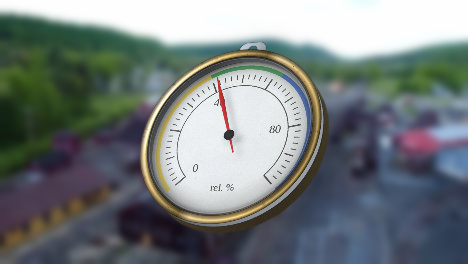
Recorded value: 42 %
